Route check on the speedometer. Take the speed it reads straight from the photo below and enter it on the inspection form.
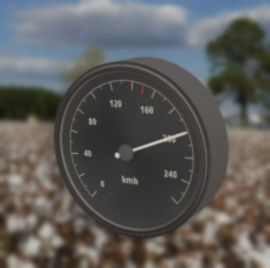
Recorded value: 200 km/h
